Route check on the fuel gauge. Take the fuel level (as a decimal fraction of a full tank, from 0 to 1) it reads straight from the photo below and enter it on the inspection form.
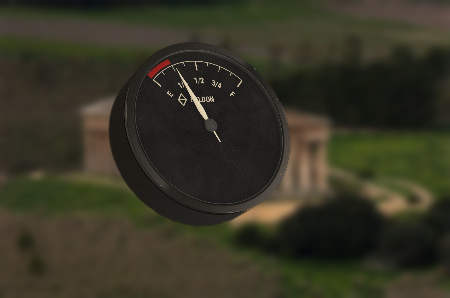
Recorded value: 0.25
